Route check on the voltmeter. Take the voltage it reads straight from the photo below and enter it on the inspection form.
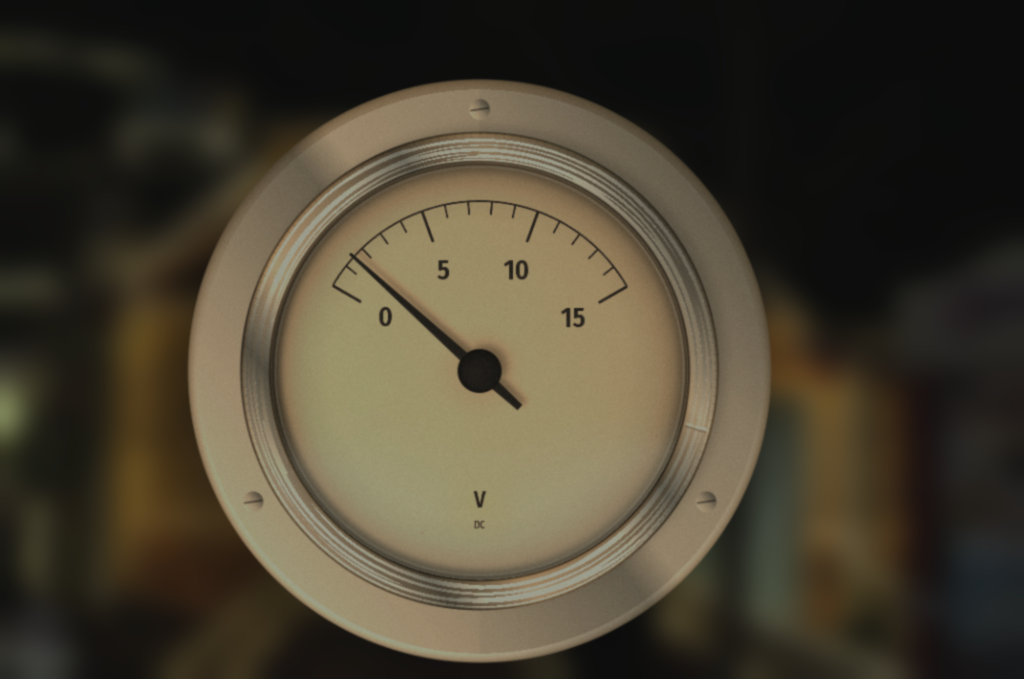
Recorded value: 1.5 V
